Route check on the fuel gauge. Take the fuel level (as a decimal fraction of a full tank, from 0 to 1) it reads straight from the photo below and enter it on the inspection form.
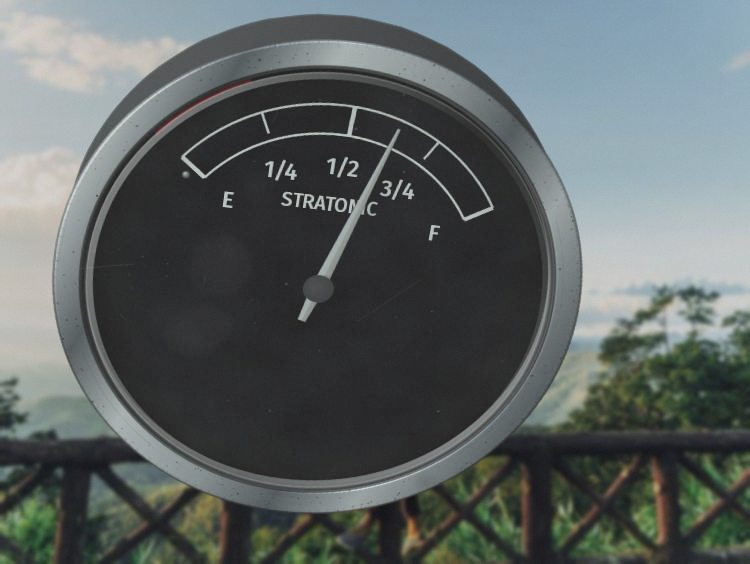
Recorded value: 0.625
